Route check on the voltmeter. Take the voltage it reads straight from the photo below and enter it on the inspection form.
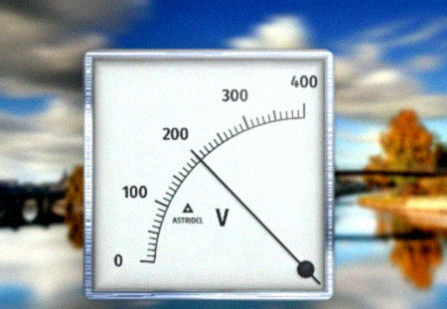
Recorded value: 200 V
